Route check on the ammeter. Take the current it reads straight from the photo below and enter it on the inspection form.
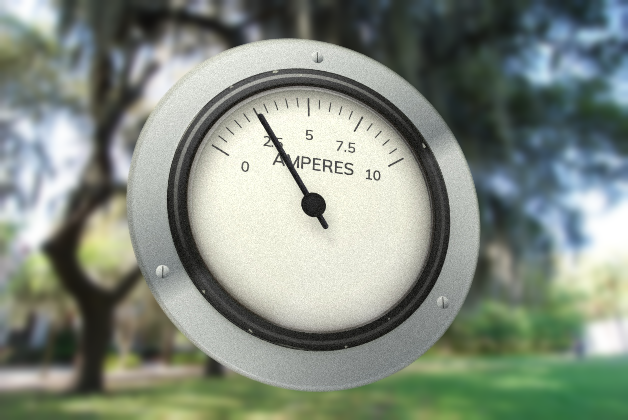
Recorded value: 2.5 A
